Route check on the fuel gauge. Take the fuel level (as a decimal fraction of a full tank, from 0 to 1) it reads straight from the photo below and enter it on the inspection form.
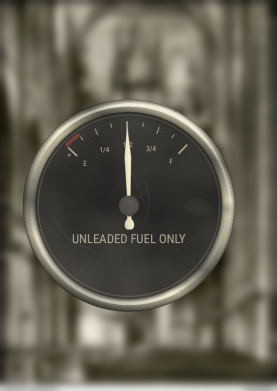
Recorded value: 0.5
